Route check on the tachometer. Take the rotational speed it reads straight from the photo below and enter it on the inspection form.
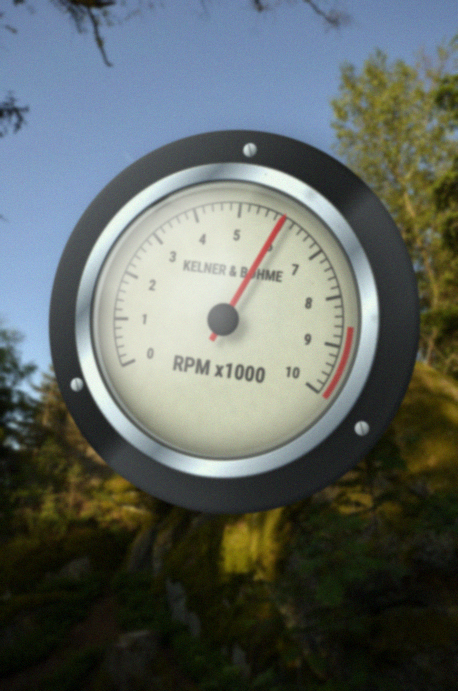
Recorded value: 6000 rpm
